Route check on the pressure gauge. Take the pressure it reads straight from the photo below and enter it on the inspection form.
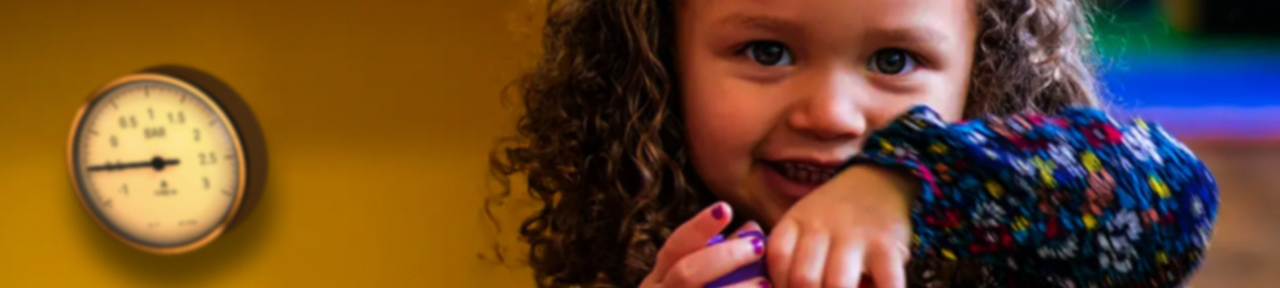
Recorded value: -0.5 bar
